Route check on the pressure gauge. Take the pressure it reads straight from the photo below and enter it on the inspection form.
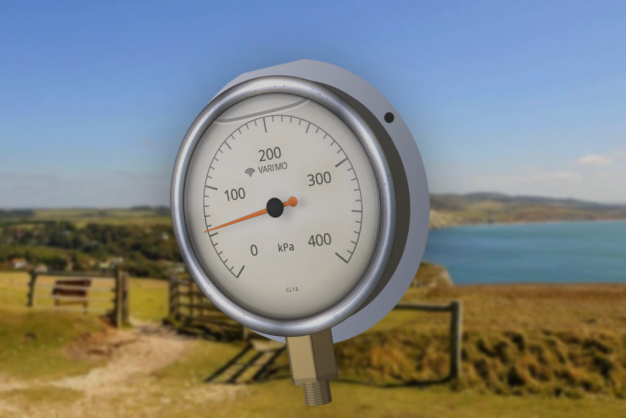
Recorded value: 55 kPa
